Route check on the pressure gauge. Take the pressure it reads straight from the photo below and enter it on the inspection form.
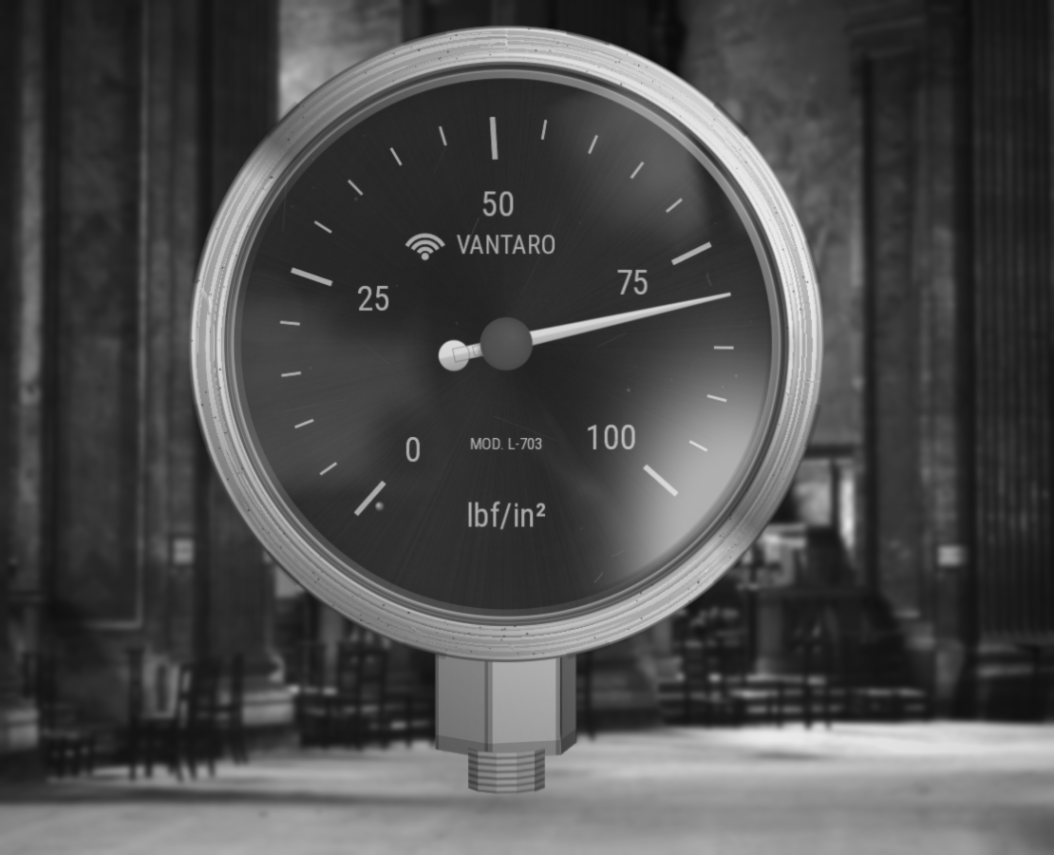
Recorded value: 80 psi
